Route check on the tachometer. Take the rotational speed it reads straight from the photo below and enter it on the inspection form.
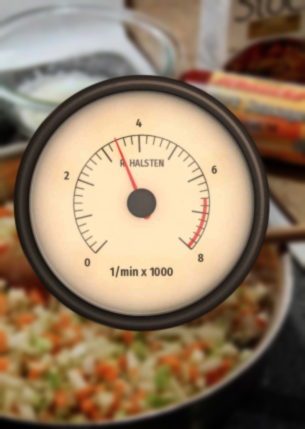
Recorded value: 3400 rpm
